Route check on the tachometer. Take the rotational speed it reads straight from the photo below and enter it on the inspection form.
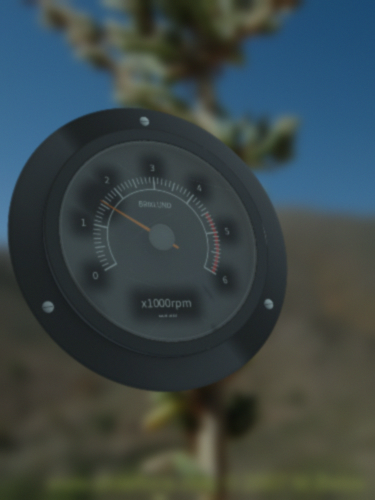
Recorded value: 1500 rpm
